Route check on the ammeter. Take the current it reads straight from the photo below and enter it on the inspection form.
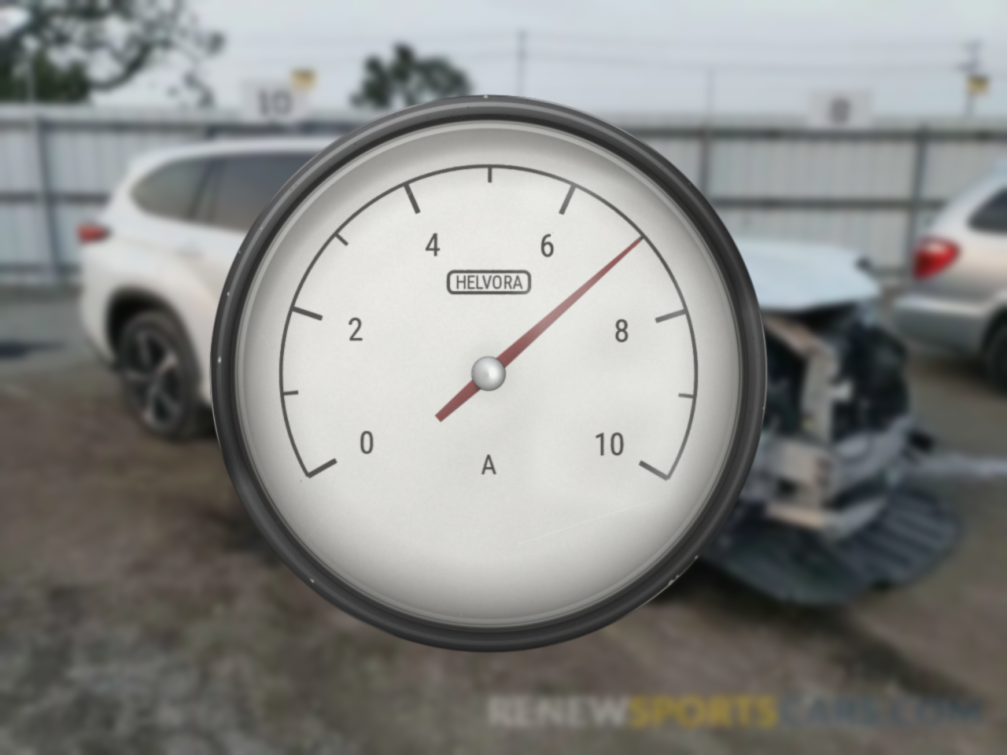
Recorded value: 7 A
